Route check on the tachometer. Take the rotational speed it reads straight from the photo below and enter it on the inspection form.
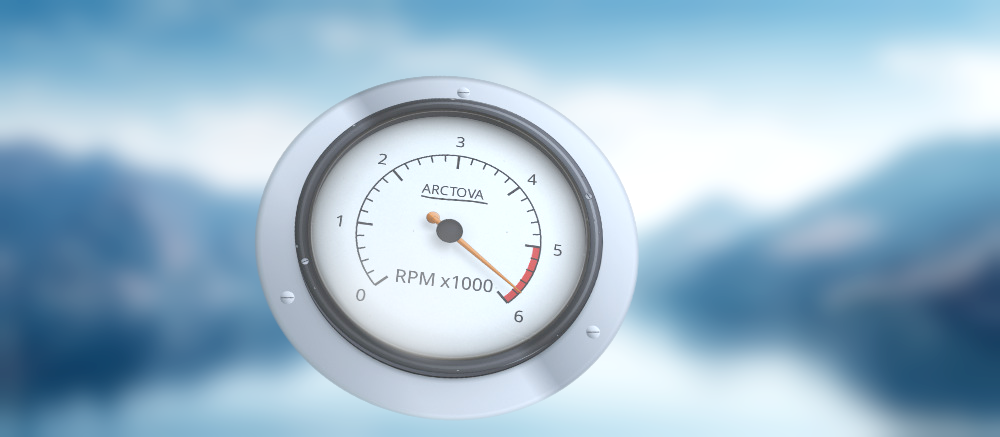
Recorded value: 5800 rpm
